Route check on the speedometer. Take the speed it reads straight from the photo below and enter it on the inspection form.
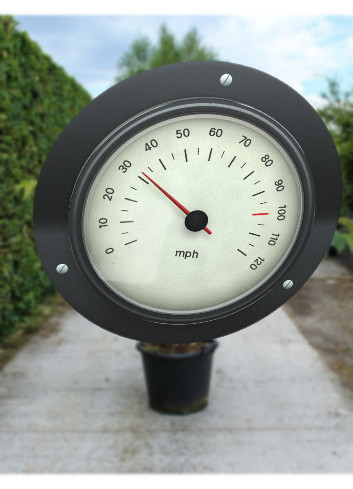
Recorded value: 32.5 mph
